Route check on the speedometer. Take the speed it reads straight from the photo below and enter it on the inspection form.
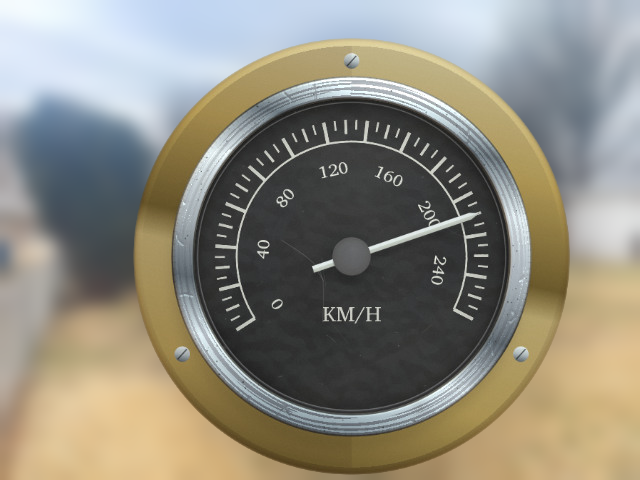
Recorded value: 210 km/h
